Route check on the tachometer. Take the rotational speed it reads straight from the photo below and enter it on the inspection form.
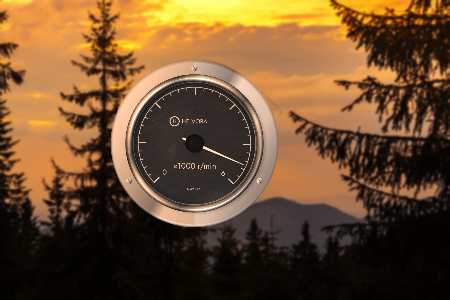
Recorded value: 5500 rpm
